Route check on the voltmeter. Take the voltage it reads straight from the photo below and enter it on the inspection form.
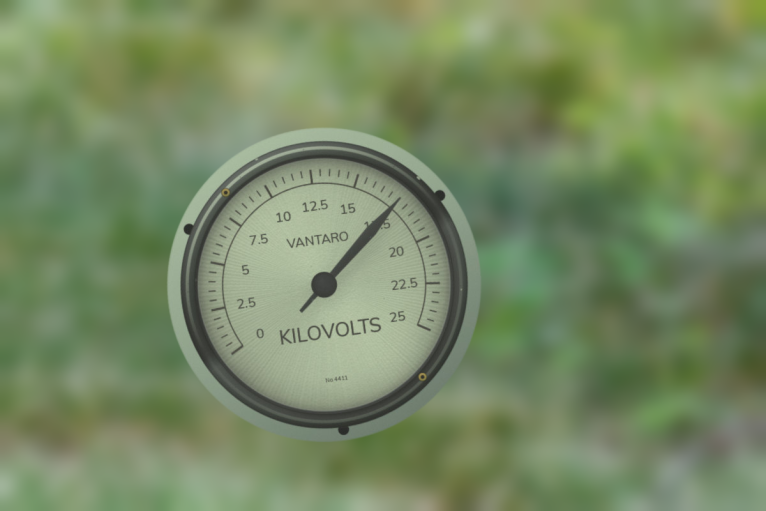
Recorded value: 17.5 kV
